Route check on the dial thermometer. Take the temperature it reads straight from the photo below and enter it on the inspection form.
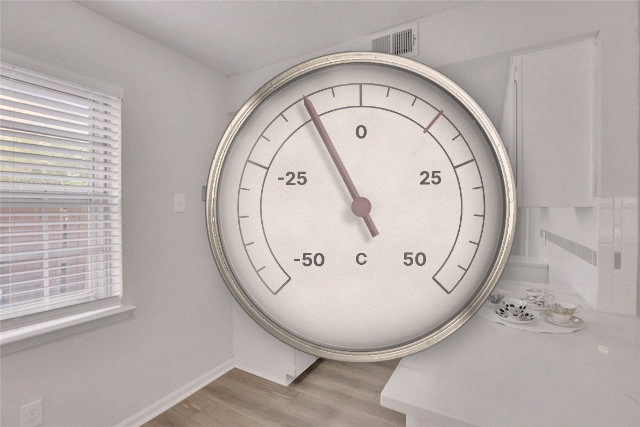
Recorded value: -10 °C
